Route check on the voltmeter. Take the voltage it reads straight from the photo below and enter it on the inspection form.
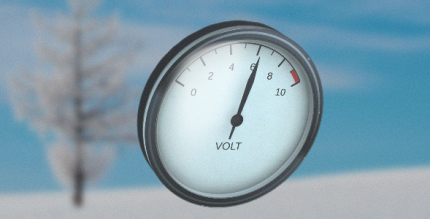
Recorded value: 6 V
